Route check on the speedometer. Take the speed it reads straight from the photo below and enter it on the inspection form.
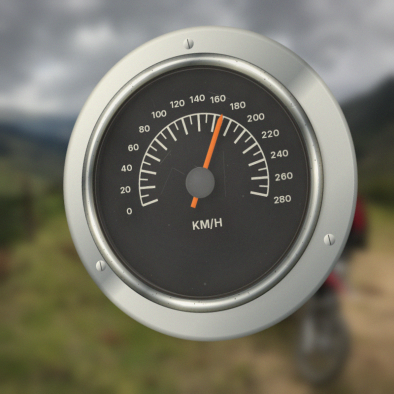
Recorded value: 170 km/h
